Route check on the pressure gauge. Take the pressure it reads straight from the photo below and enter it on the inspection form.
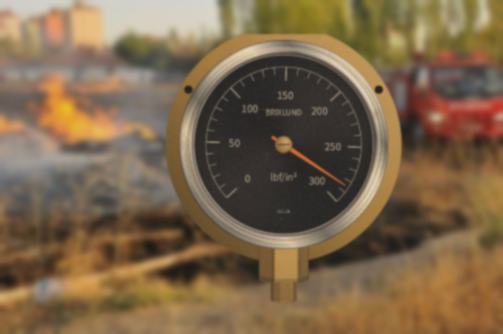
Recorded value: 285 psi
